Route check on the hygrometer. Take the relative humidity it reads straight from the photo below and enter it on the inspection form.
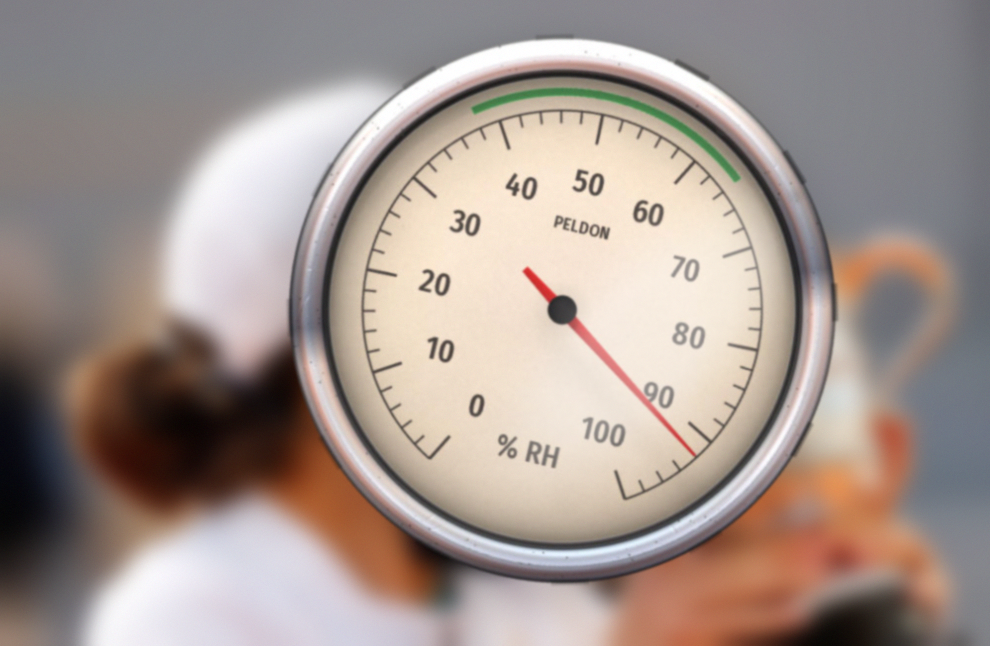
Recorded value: 92 %
